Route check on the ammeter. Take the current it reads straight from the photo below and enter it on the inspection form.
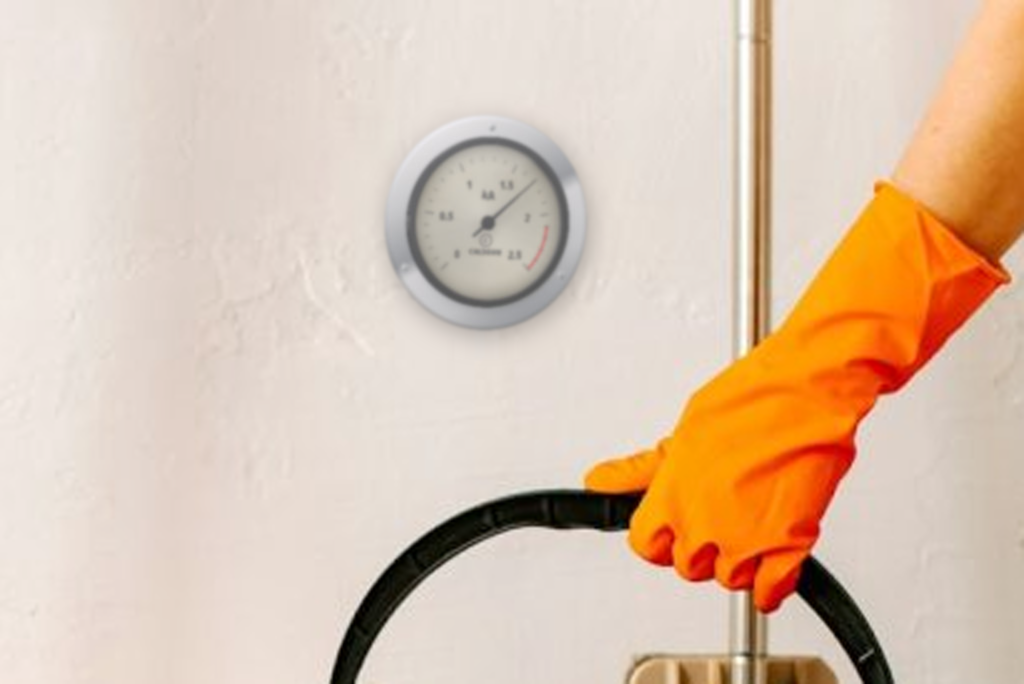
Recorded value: 1.7 kA
